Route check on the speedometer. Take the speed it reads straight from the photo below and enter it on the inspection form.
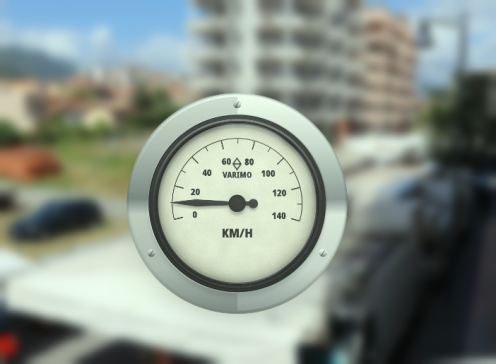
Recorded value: 10 km/h
